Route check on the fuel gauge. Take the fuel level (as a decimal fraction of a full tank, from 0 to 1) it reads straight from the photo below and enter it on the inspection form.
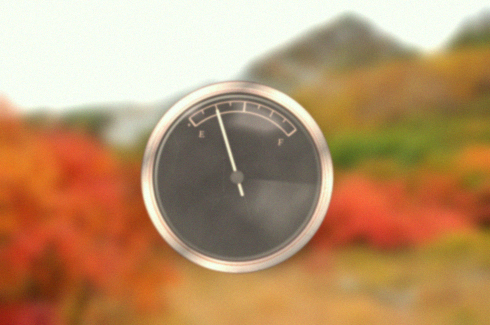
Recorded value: 0.25
